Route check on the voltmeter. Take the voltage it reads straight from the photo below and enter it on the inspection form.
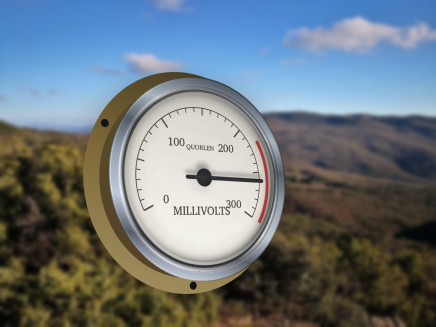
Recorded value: 260 mV
